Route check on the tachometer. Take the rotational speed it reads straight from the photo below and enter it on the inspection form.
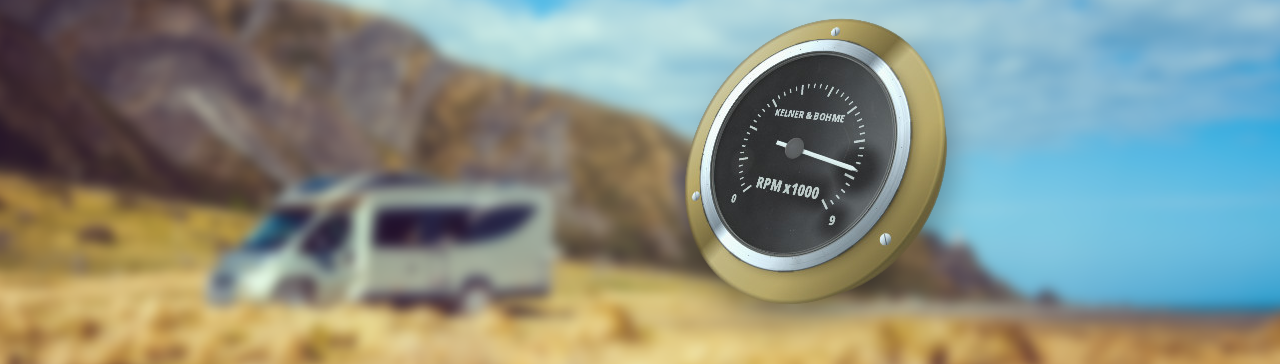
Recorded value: 7800 rpm
